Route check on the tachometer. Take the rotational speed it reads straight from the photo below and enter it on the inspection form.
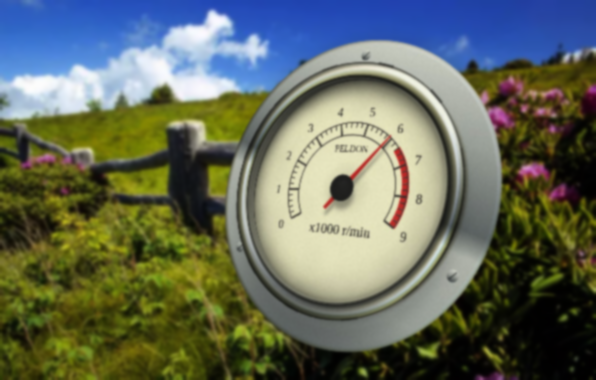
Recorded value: 6000 rpm
